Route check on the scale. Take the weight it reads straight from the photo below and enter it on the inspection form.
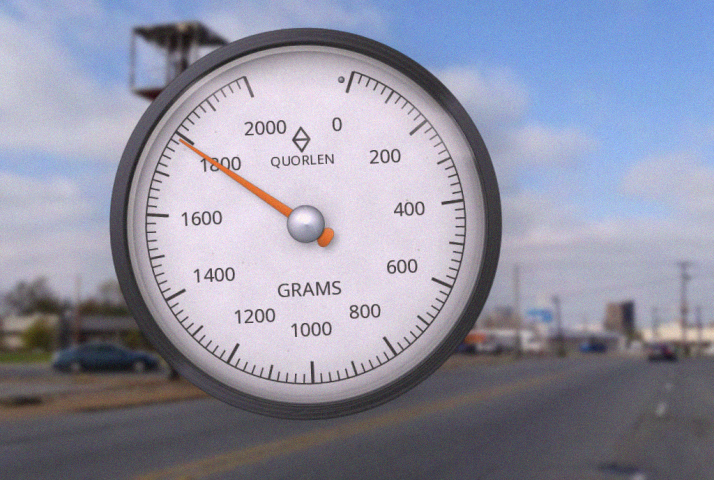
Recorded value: 1790 g
